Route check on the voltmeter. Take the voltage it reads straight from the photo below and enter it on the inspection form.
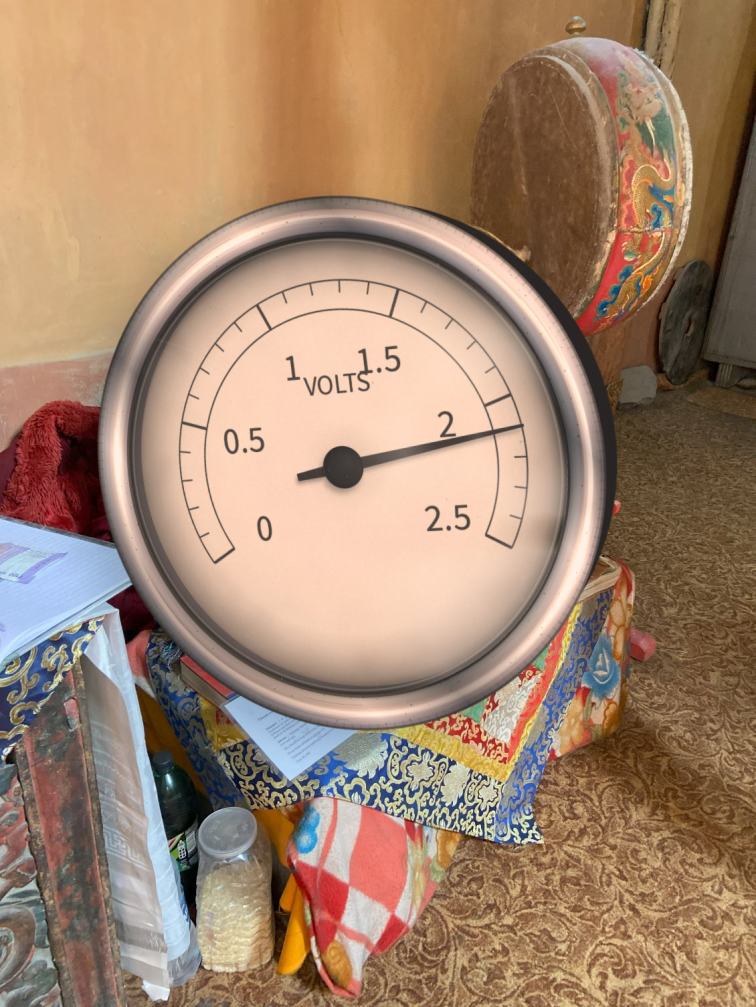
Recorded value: 2.1 V
